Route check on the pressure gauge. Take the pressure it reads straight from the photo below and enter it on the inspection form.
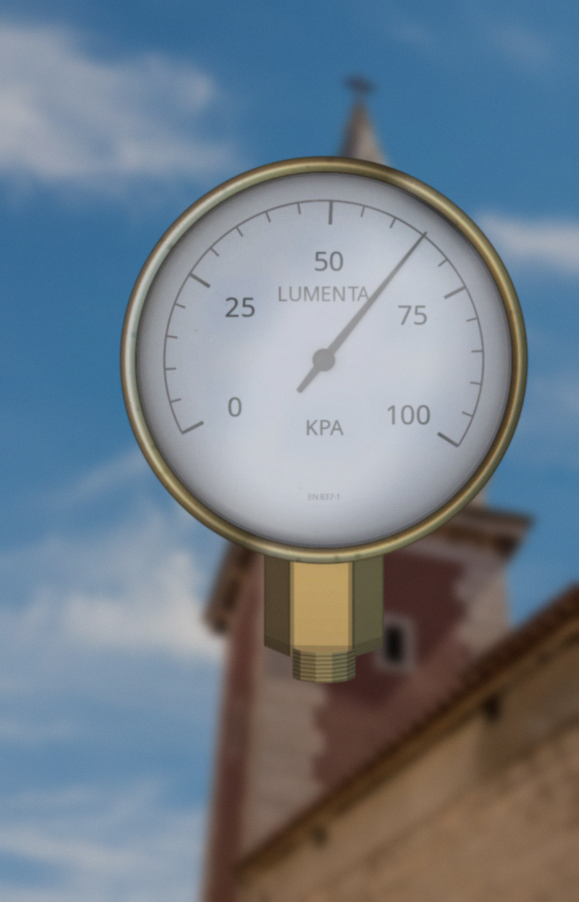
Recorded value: 65 kPa
